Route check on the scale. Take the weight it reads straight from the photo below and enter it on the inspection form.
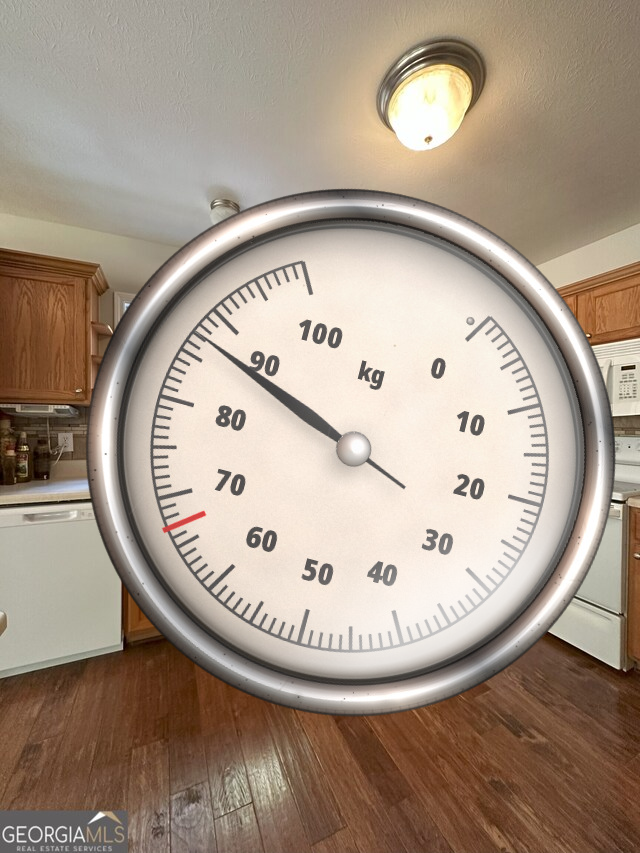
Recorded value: 87 kg
